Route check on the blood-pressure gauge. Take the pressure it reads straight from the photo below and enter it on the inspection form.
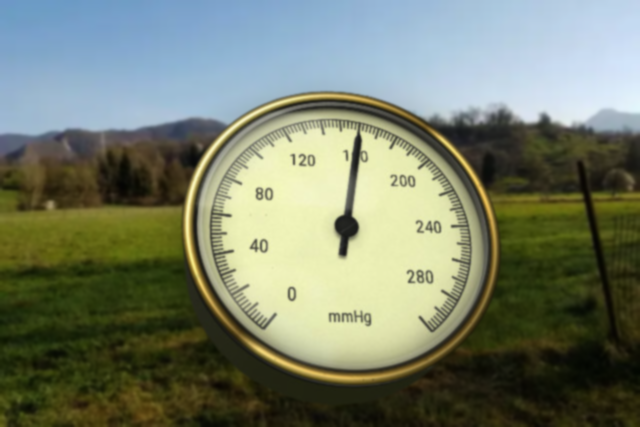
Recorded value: 160 mmHg
